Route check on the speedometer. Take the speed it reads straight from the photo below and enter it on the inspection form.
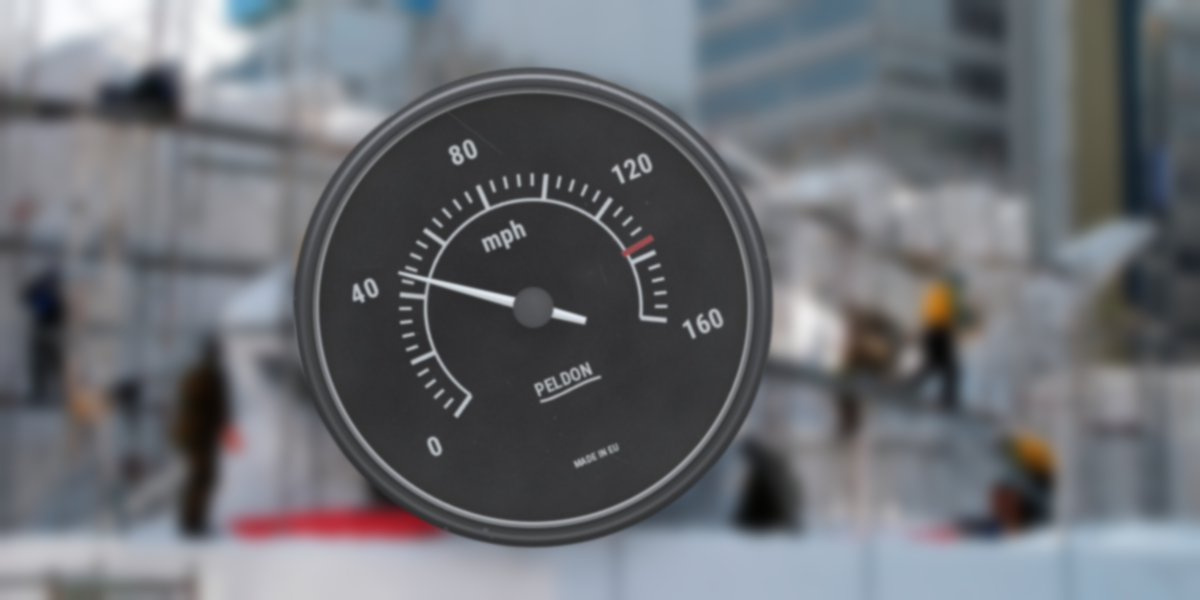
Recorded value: 46 mph
